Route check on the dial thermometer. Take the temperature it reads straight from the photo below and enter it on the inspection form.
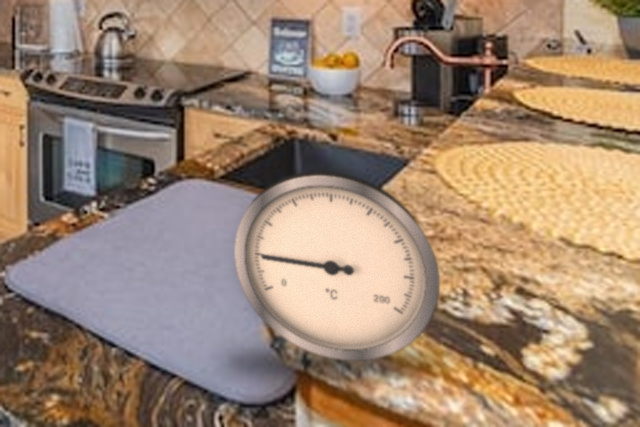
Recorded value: 25 °C
